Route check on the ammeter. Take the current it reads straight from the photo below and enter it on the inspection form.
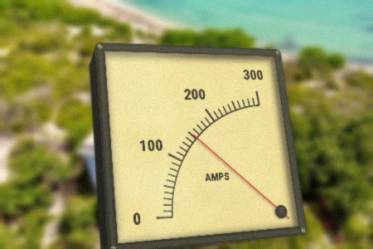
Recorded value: 150 A
